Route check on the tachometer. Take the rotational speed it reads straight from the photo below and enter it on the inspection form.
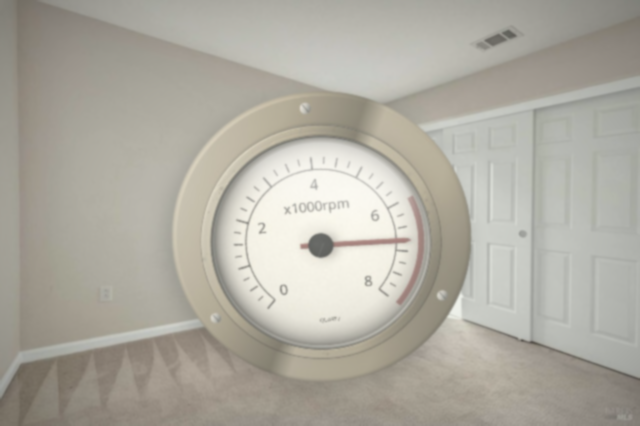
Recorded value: 6750 rpm
